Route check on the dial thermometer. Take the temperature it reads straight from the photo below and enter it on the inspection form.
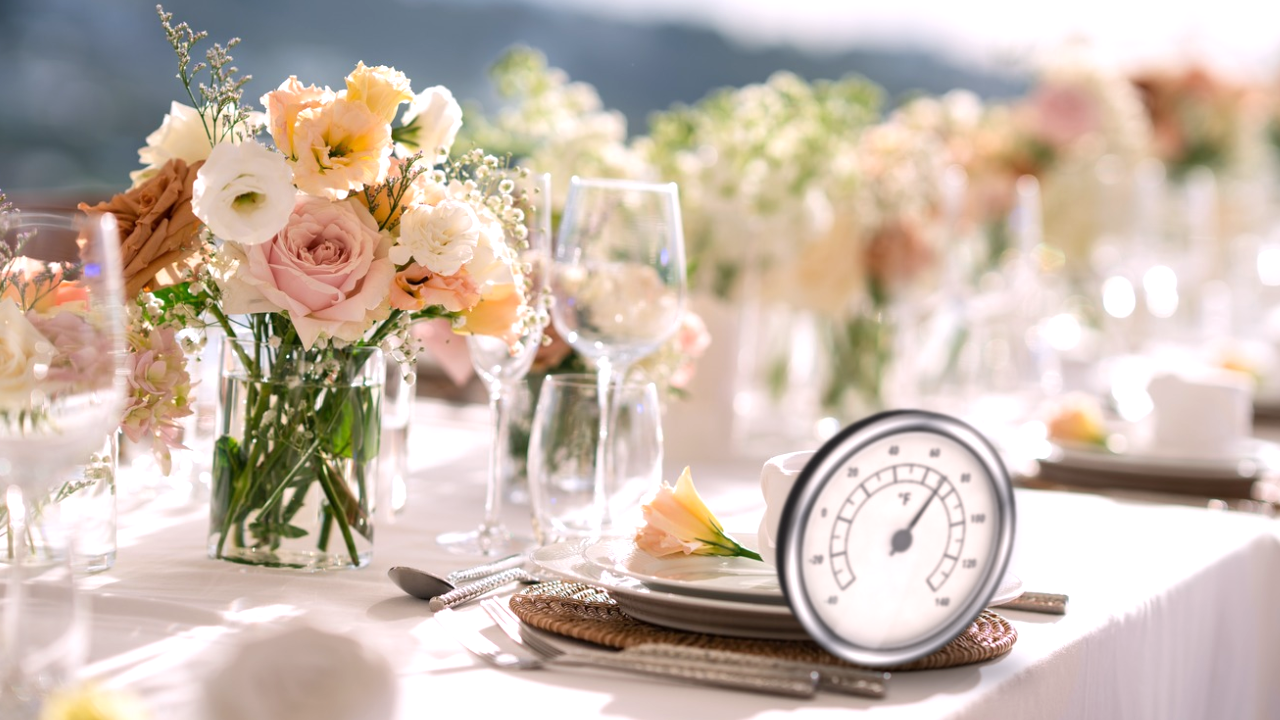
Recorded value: 70 °F
